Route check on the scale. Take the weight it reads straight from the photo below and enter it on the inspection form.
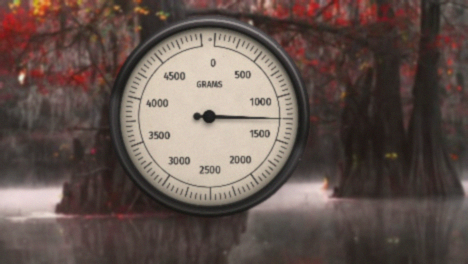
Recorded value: 1250 g
